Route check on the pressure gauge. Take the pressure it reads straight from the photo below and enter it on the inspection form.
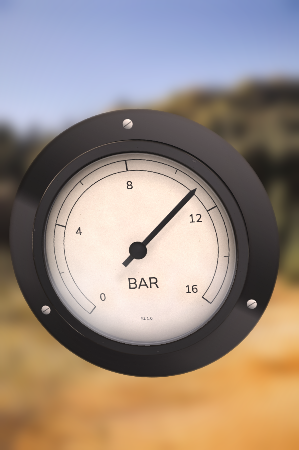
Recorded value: 11 bar
